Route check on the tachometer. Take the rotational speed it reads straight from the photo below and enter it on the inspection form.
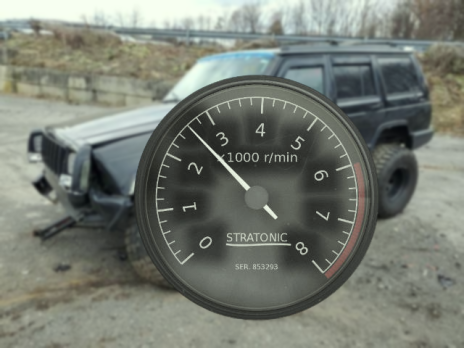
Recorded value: 2600 rpm
